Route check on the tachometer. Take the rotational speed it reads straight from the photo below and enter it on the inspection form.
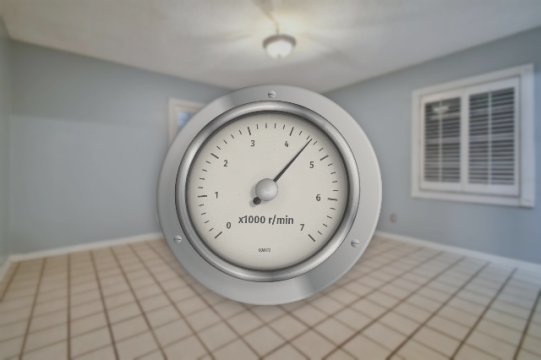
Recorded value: 4500 rpm
